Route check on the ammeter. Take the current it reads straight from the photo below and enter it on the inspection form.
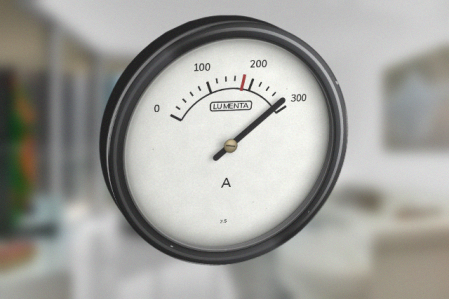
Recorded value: 280 A
